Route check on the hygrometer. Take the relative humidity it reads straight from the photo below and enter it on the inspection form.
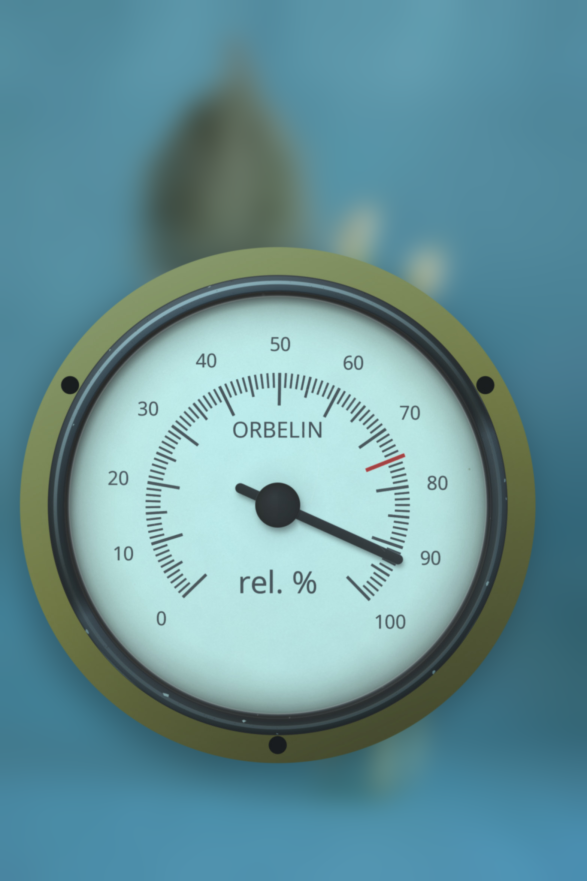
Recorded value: 92 %
